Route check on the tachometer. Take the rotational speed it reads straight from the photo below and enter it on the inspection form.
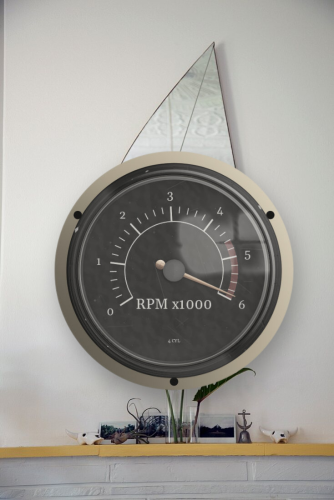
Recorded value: 5900 rpm
